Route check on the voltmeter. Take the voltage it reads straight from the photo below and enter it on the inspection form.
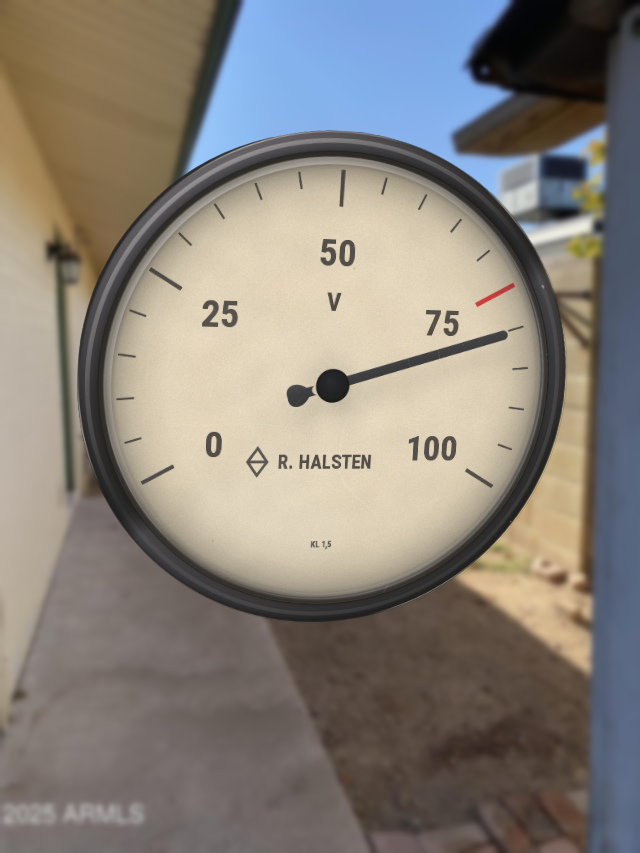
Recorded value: 80 V
